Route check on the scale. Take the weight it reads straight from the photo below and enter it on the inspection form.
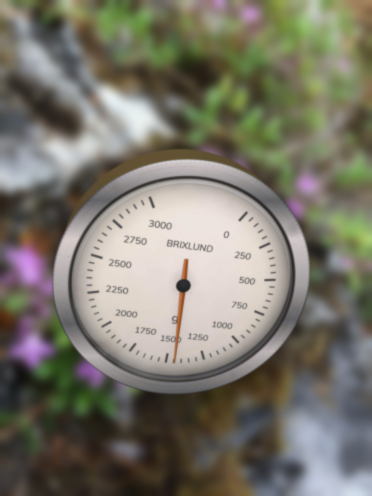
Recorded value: 1450 g
